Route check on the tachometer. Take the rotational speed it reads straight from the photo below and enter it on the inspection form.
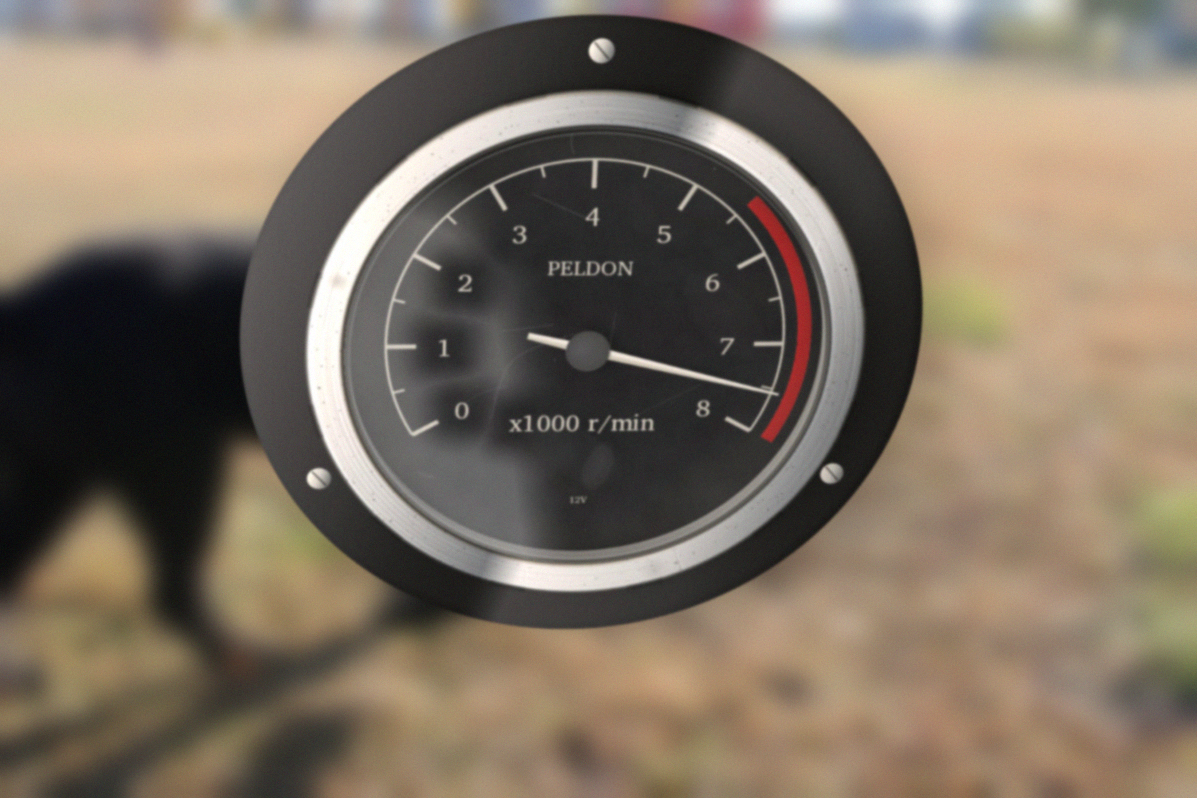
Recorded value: 7500 rpm
